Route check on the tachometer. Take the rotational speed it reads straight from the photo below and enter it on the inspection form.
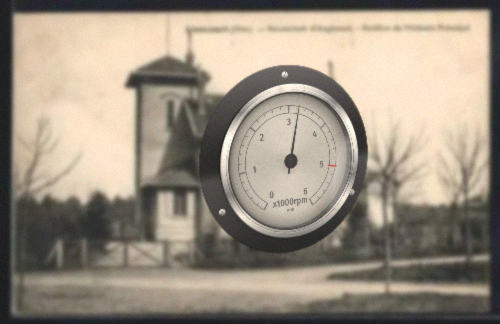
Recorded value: 3200 rpm
